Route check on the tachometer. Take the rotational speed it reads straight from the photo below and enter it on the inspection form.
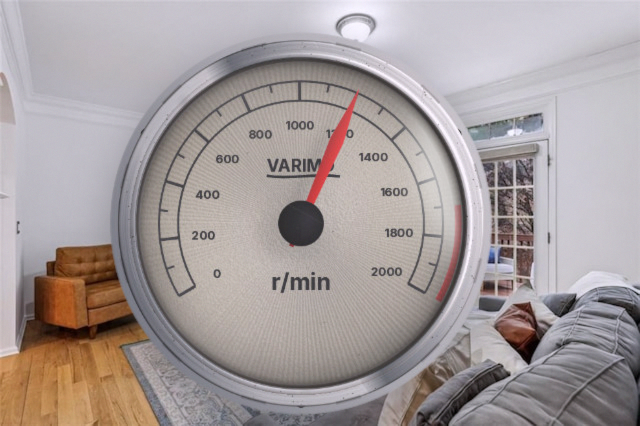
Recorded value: 1200 rpm
